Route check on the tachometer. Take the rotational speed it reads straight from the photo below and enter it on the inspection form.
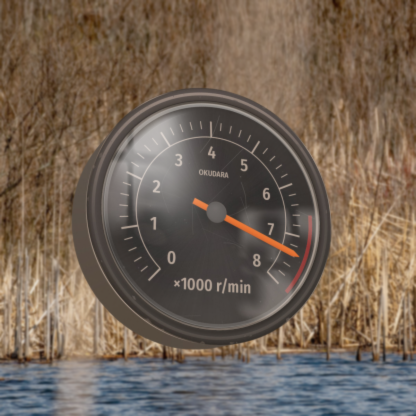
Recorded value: 7400 rpm
